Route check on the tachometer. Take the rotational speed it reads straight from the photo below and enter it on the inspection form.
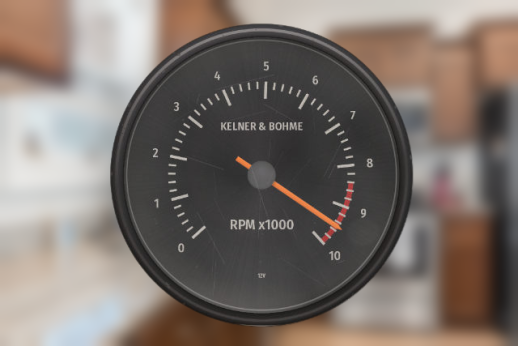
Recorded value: 9500 rpm
